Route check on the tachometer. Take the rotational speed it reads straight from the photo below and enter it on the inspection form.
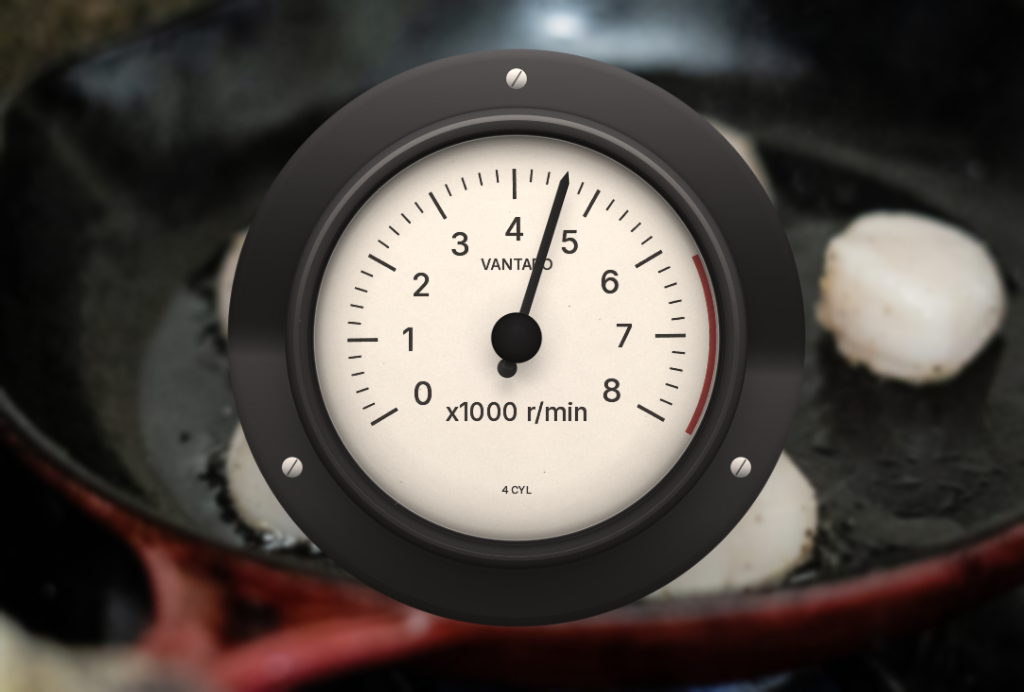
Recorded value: 4600 rpm
